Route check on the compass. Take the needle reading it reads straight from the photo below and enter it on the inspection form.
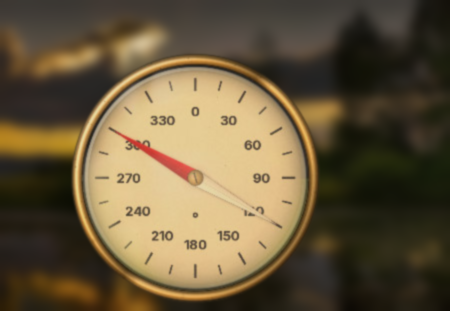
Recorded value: 300 °
